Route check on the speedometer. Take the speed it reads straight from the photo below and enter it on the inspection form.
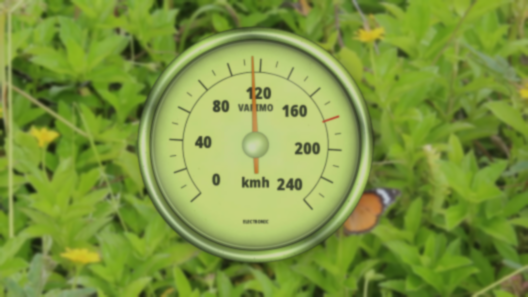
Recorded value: 115 km/h
